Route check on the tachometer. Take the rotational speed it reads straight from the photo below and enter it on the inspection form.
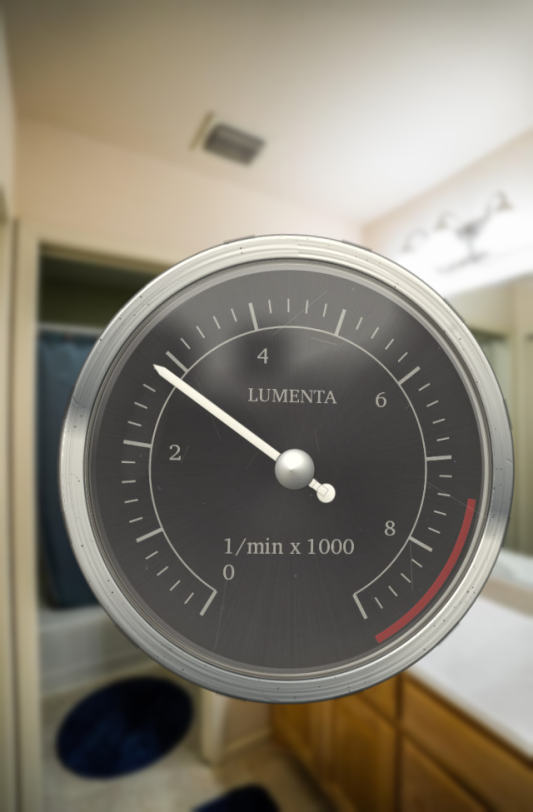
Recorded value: 2800 rpm
